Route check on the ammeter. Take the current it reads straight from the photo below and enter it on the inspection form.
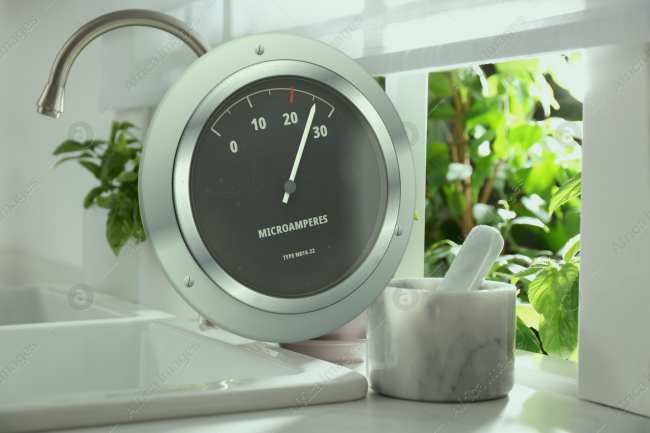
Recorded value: 25 µA
